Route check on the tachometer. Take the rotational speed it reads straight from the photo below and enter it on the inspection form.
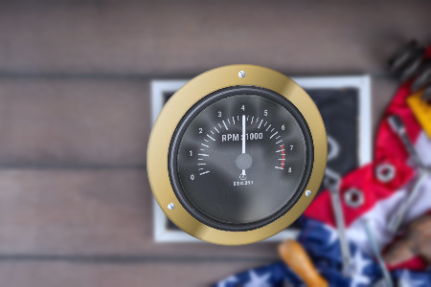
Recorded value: 4000 rpm
